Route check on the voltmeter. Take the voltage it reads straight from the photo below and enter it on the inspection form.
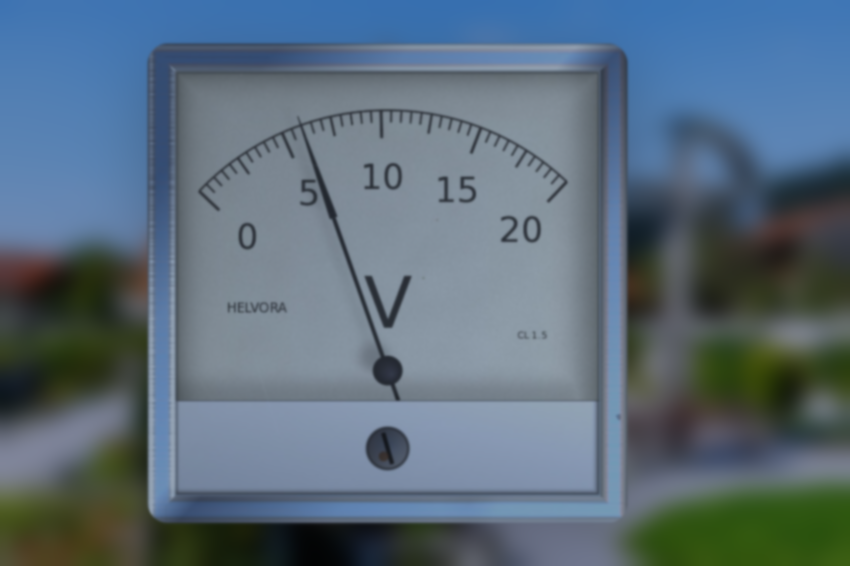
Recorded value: 6 V
